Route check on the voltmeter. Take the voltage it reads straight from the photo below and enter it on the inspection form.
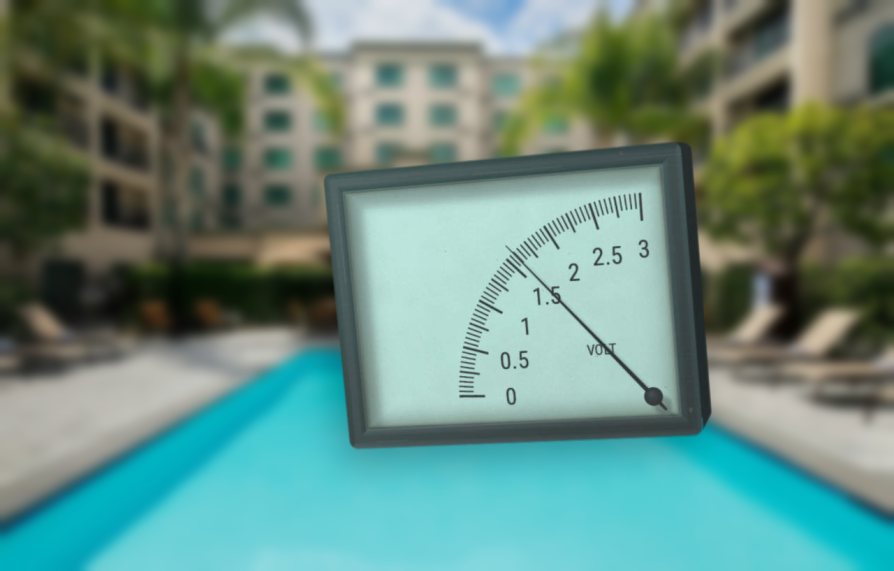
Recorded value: 1.6 V
